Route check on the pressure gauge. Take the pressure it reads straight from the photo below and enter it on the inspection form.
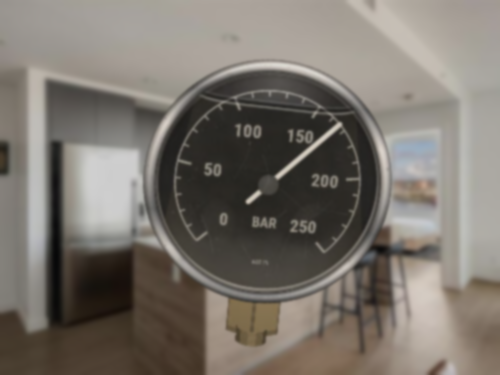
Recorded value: 165 bar
